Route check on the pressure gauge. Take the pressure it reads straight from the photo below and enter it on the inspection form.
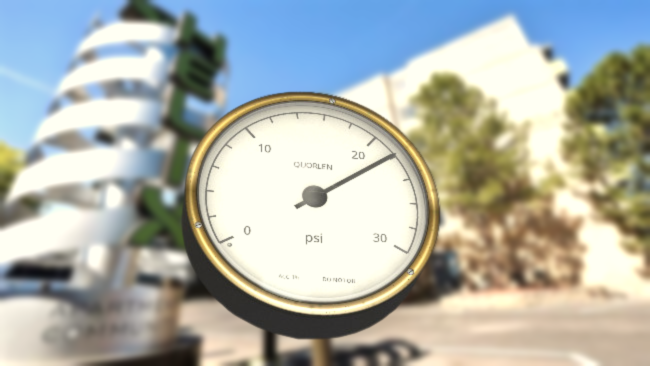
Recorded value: 22 psi
